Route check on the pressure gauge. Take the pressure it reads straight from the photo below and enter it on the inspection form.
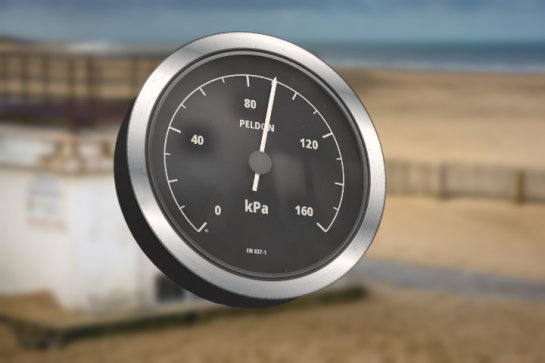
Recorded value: 90 kPa
